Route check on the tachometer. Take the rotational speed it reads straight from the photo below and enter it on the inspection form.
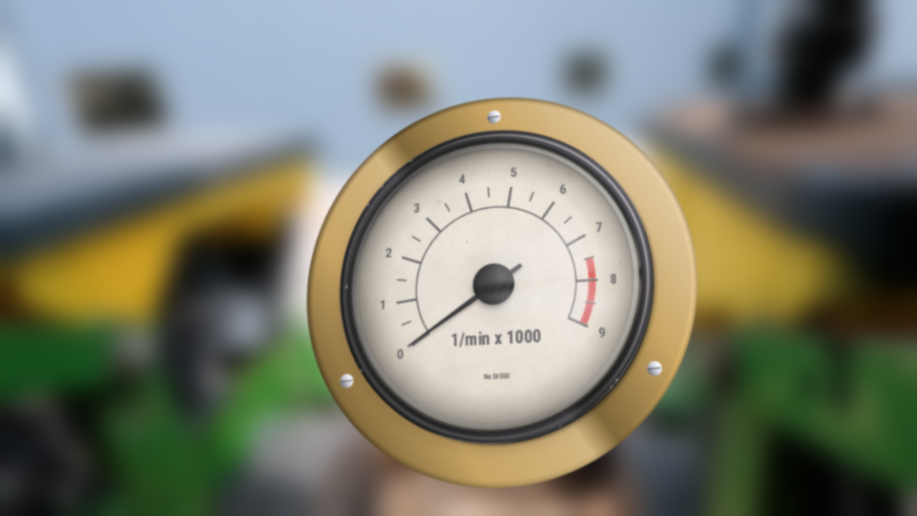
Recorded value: 0 rpm
